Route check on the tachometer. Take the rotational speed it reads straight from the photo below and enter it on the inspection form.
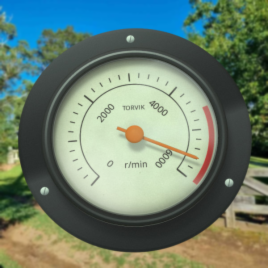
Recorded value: 5600 rpm
